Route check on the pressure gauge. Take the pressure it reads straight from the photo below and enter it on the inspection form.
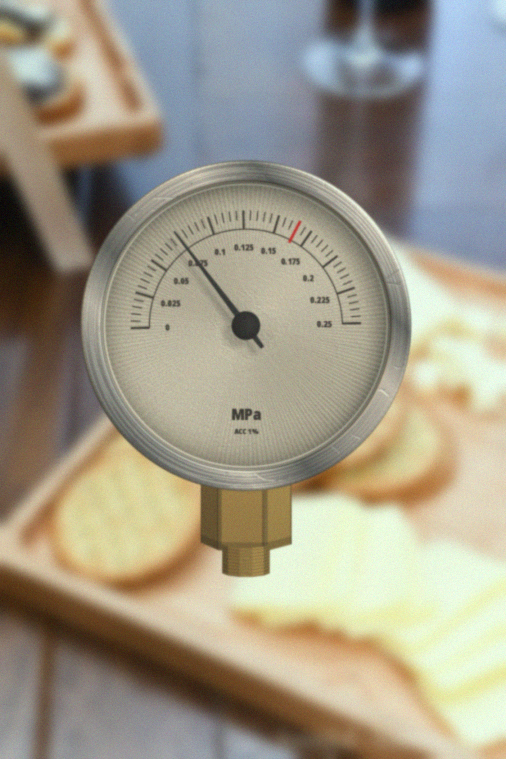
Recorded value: 0.075 MPa
